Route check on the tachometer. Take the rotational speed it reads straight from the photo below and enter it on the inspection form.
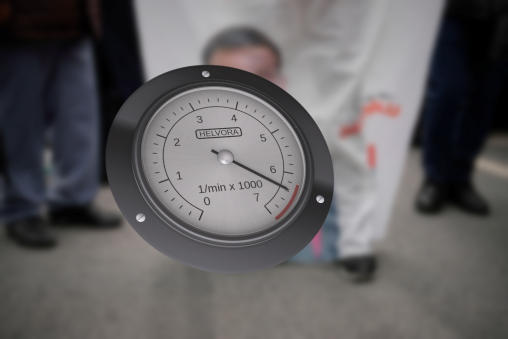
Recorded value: 6400 rpm
